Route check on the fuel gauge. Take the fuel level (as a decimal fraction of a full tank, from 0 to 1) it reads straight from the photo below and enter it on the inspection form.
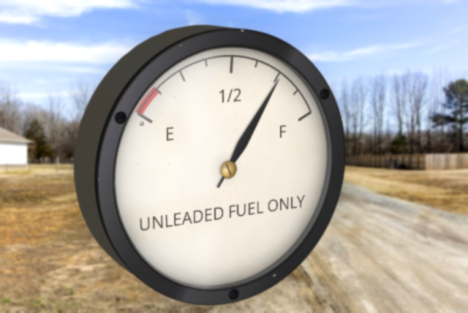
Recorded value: 0.75
